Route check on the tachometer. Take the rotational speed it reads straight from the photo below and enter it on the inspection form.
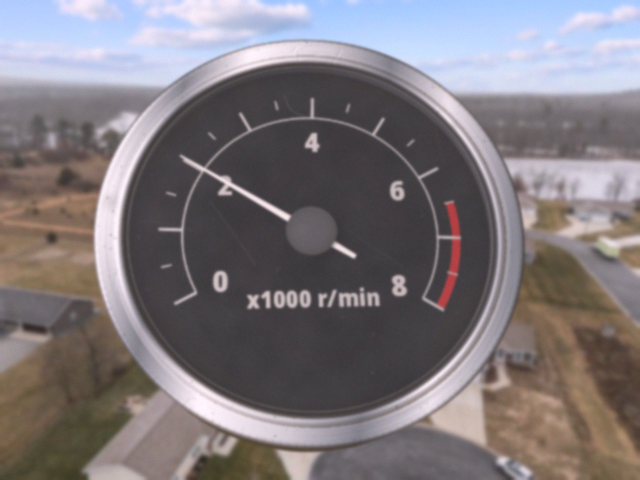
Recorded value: 2000 rpm
